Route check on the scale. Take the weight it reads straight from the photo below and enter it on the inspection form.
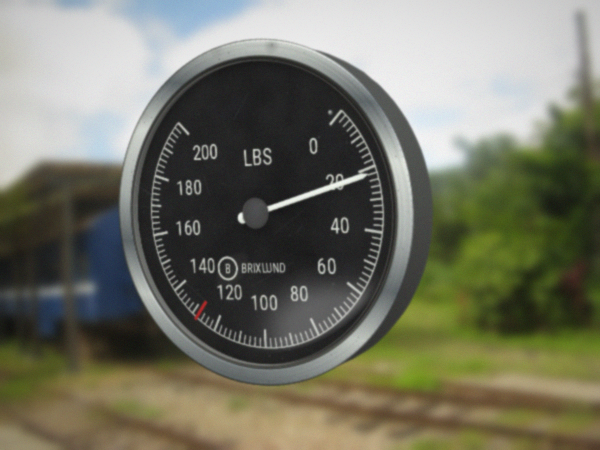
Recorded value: 22 lb
